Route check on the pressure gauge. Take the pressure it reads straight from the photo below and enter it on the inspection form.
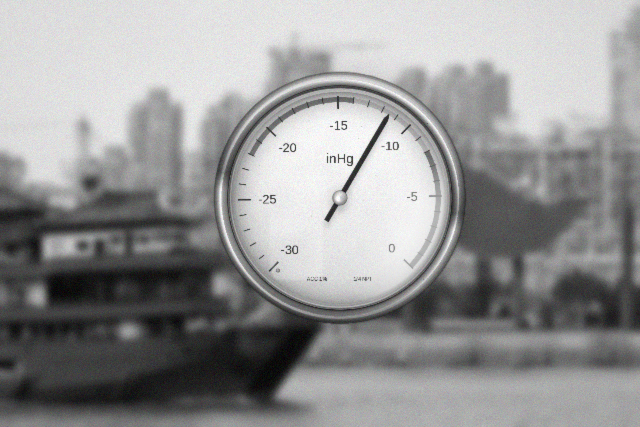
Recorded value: -11.5 inHg
